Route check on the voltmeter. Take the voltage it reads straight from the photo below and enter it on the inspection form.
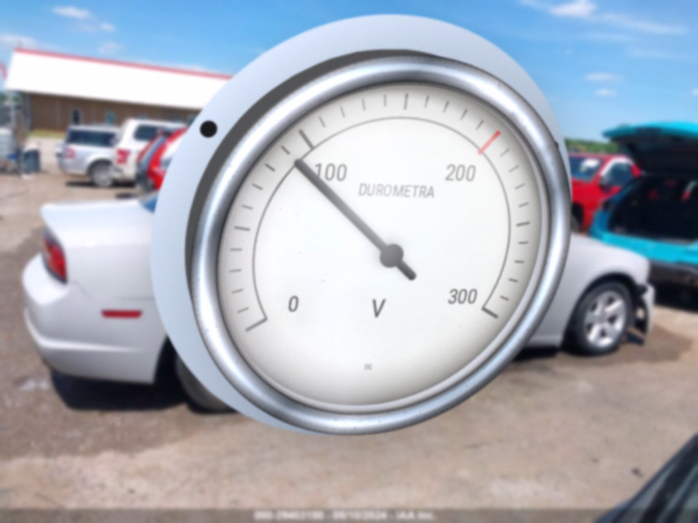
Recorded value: 90 V
